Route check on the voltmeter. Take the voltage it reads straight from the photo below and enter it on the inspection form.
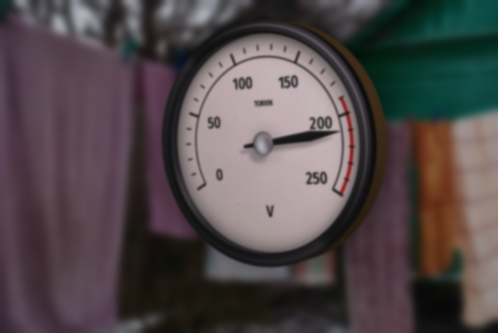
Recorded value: 210 V
